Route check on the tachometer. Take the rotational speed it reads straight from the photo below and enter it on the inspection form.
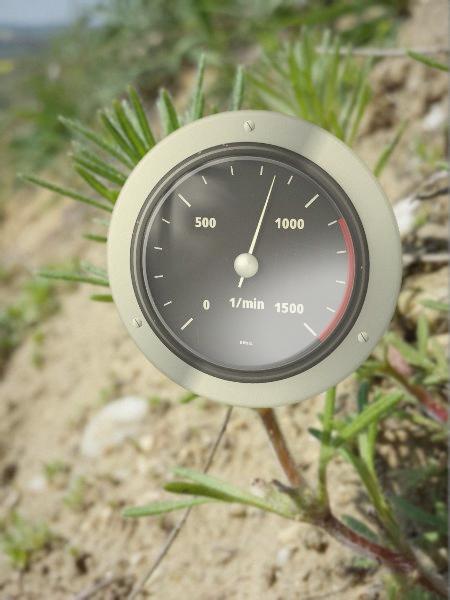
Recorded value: 850 rpm
